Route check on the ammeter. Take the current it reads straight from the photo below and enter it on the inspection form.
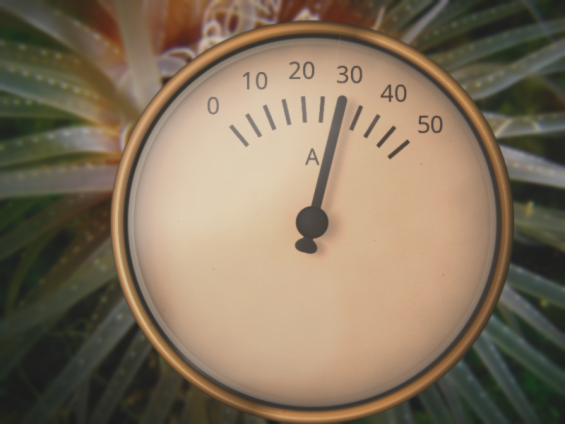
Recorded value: 30 A
